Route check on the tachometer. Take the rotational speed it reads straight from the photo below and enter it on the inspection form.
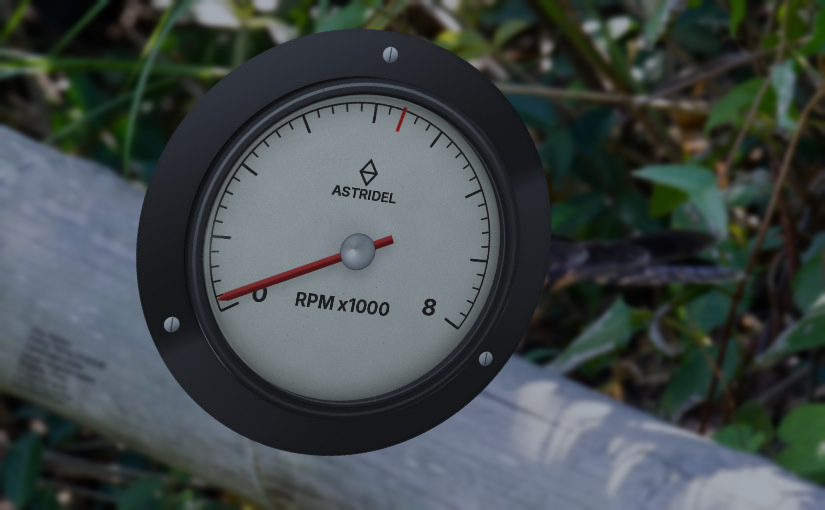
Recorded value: 200 rpm
